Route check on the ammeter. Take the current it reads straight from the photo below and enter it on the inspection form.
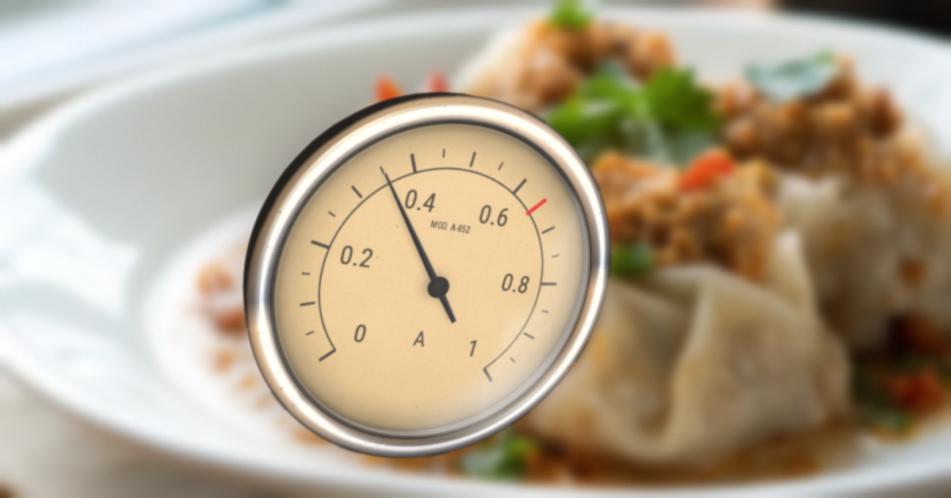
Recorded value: 0.35 A
